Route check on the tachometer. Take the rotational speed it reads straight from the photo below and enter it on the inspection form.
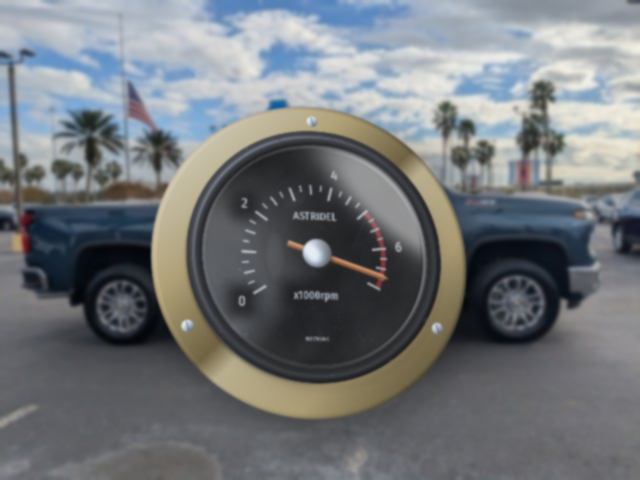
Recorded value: 6750 rpm
